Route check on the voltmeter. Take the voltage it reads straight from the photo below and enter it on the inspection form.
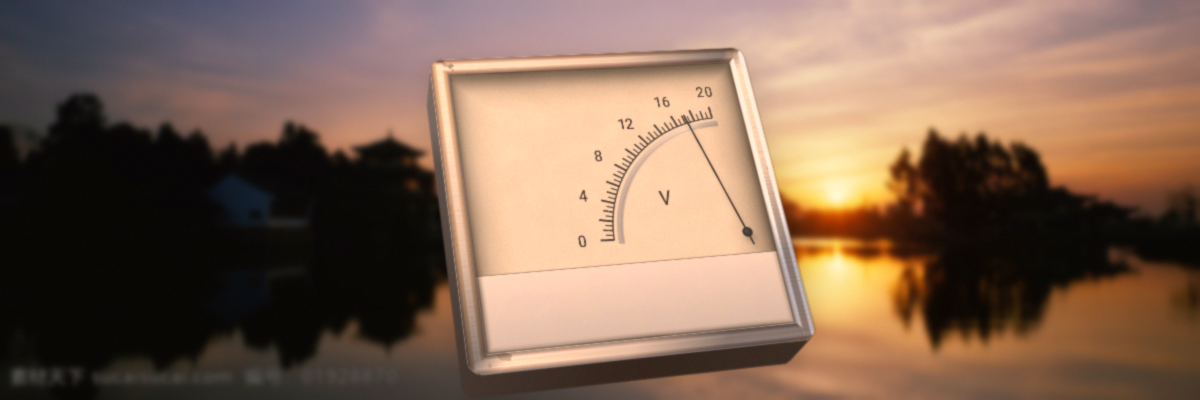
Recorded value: 17 V
